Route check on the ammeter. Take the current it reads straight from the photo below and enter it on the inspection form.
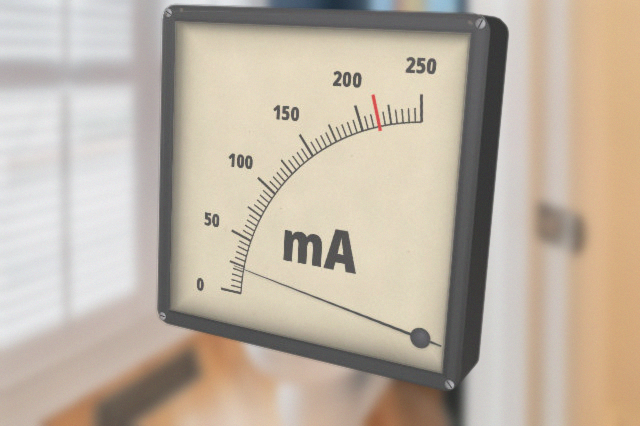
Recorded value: 25 mA
